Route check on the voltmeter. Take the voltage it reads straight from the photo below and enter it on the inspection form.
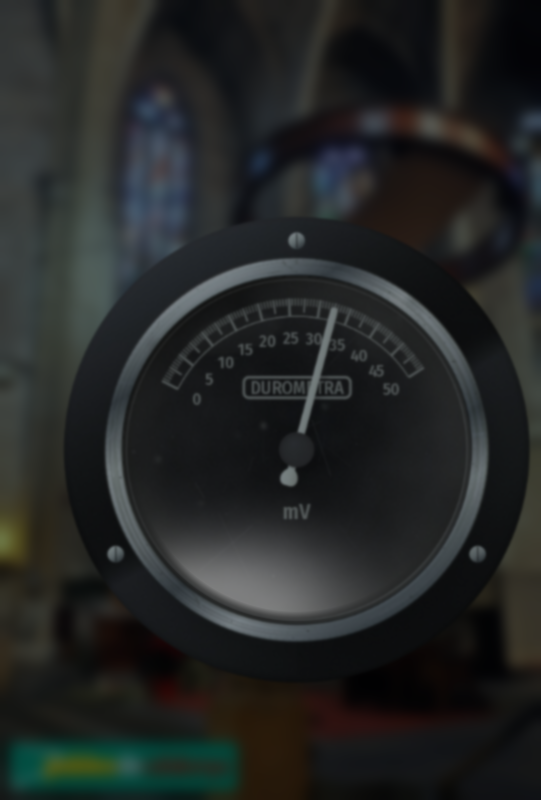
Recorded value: 32.5 mV
